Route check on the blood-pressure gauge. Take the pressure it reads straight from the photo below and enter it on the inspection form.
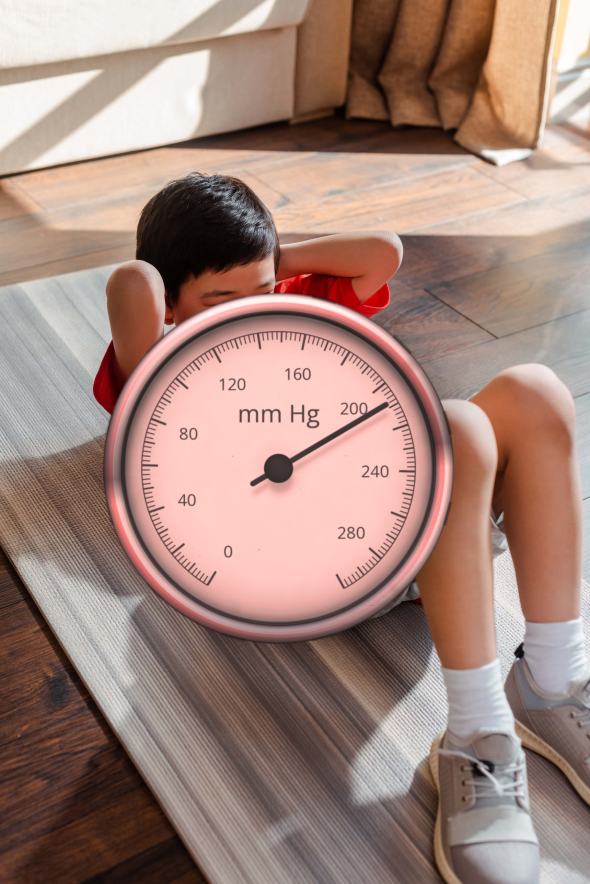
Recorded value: 208 mmHg
